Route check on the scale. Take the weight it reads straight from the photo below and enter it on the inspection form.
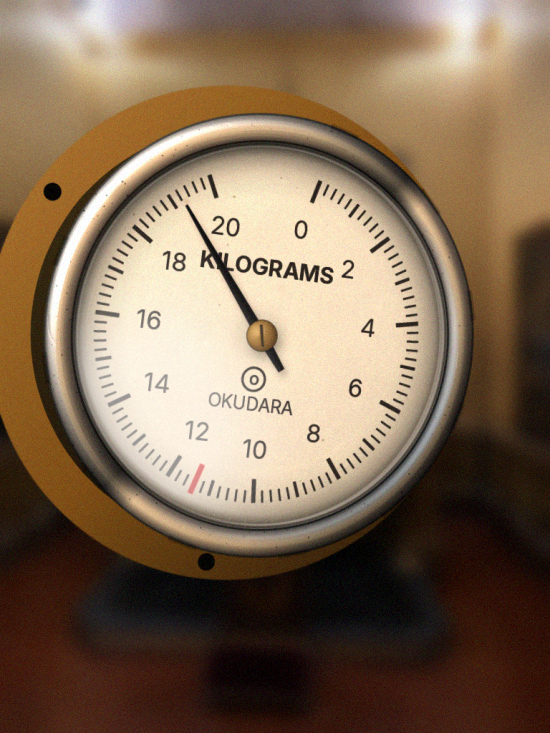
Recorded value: 19.2 kg
